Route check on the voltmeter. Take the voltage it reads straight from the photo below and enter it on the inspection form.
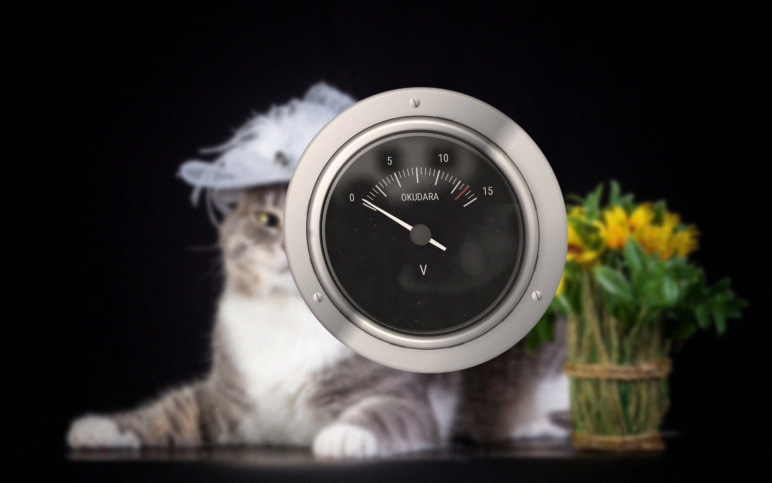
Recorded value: 0.5 V
